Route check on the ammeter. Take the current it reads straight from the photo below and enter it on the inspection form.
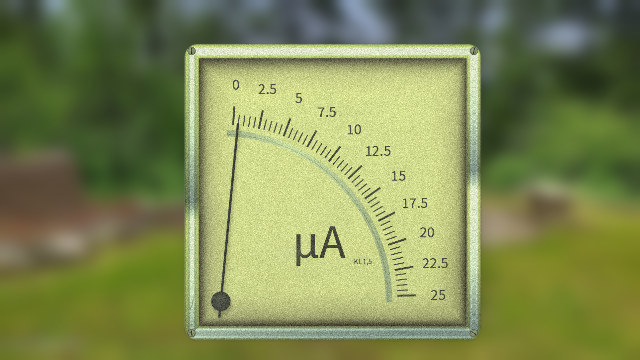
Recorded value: 0.5 µA
